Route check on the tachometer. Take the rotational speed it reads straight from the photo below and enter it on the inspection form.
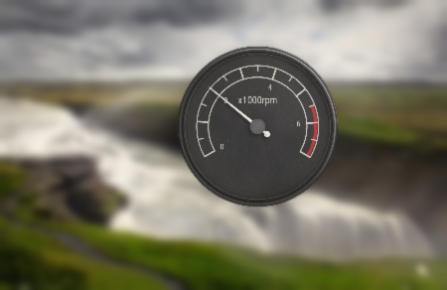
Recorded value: 2000 rpm
